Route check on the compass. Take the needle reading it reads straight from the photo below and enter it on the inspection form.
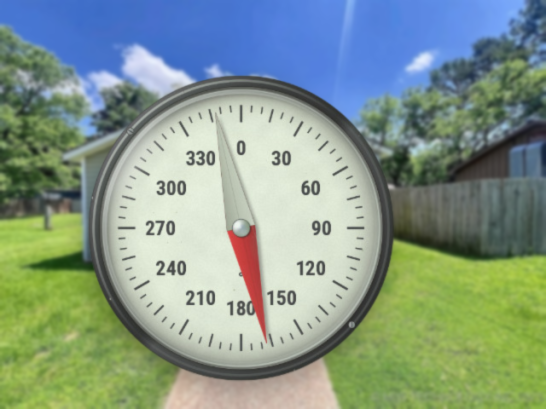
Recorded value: 167.5 °
